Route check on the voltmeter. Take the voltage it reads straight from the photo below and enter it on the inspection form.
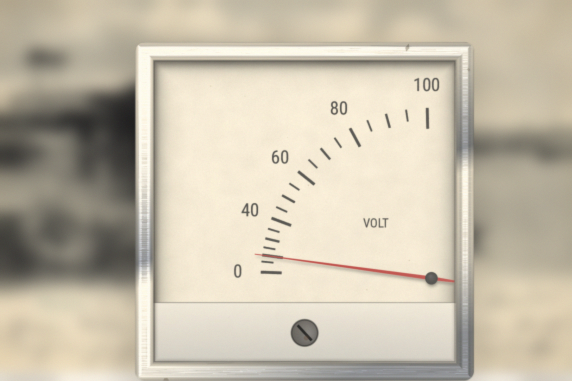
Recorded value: 20 V
